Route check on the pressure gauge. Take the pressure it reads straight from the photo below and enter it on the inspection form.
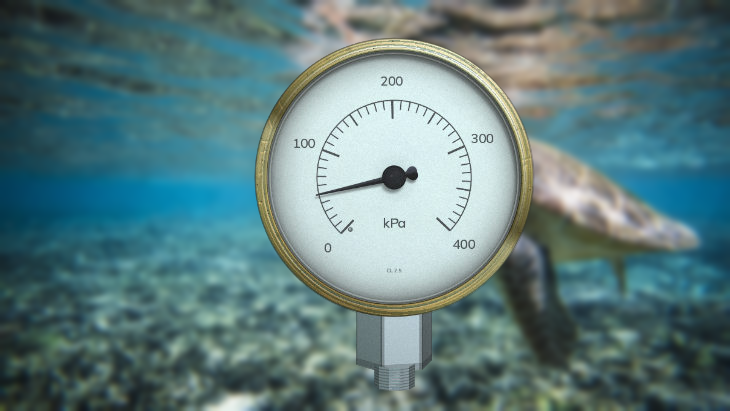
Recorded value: 50 kPa
